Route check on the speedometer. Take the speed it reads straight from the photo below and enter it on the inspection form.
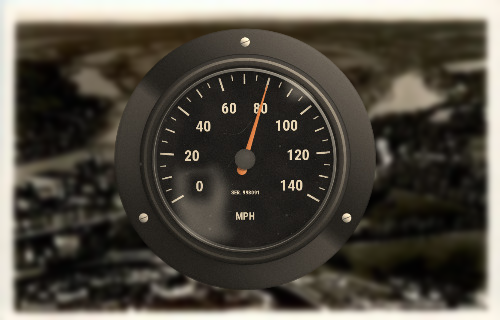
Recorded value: 80 mph
